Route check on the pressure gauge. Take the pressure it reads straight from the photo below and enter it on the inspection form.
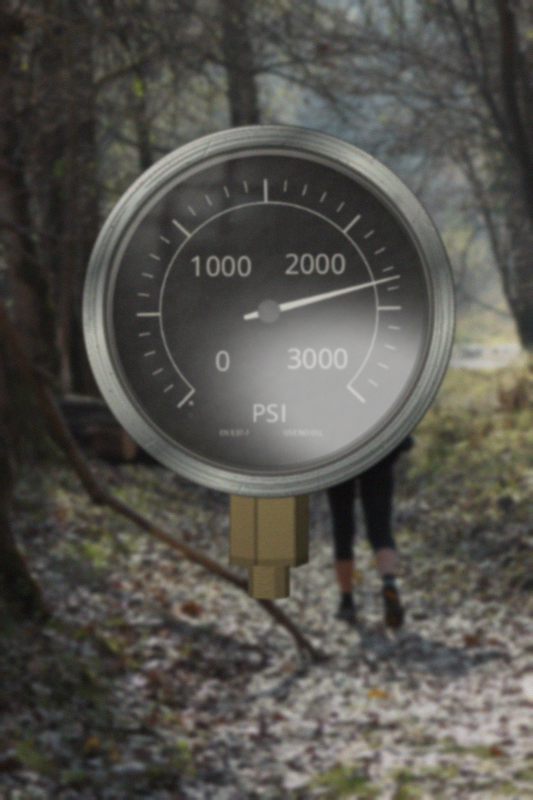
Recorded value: 2350 psi
